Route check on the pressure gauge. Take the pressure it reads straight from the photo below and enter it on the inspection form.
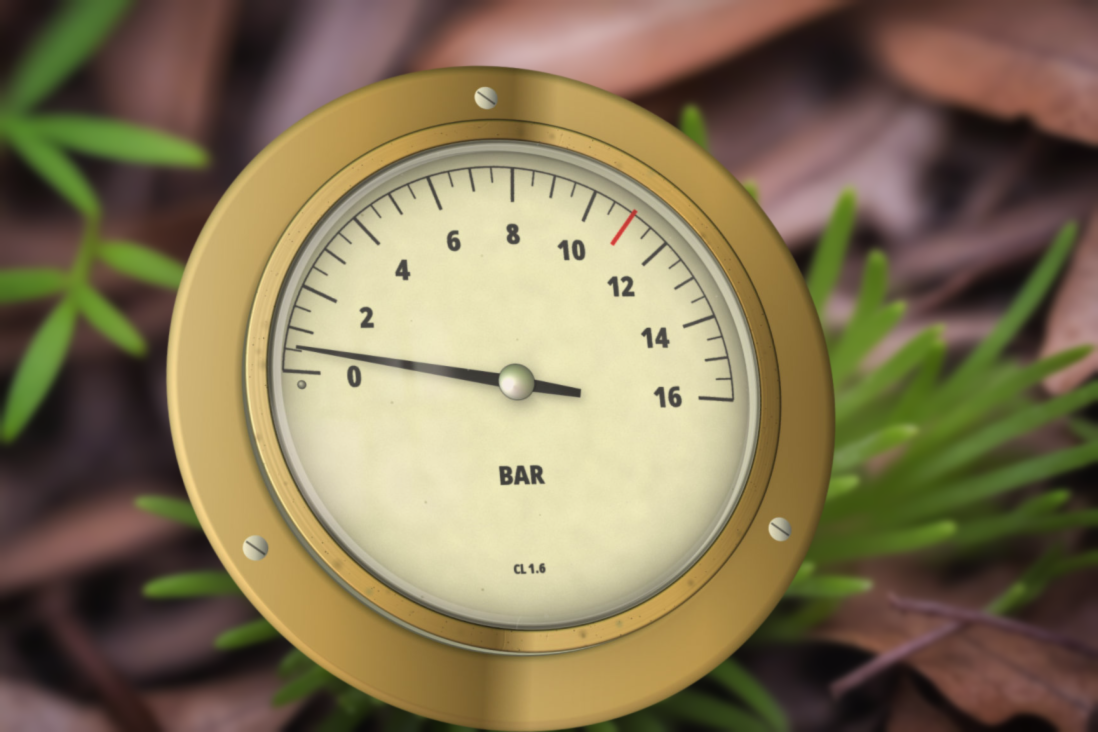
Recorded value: 0.5 bar
